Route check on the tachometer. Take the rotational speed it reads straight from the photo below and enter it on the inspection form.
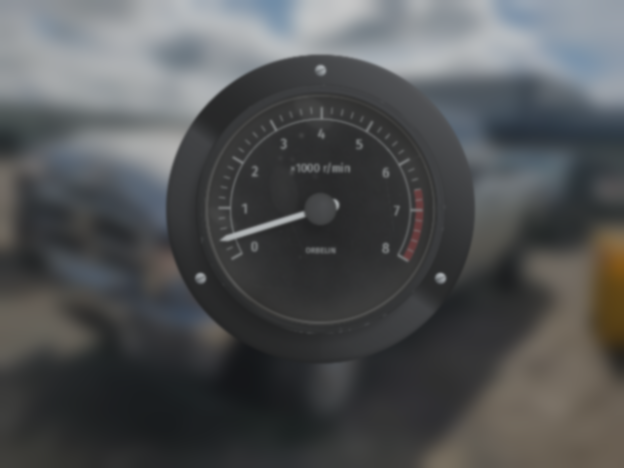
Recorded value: 400 rpm
